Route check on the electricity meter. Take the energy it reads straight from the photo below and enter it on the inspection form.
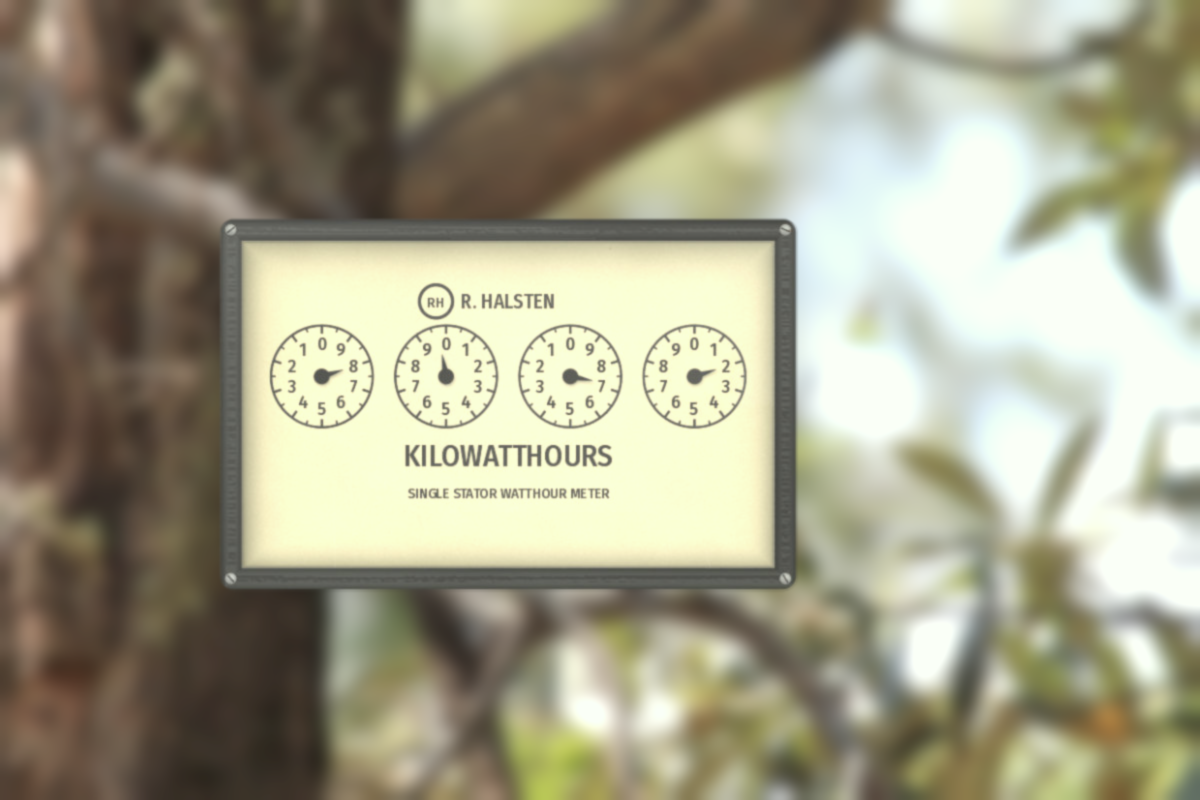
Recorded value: 7972 kWh
